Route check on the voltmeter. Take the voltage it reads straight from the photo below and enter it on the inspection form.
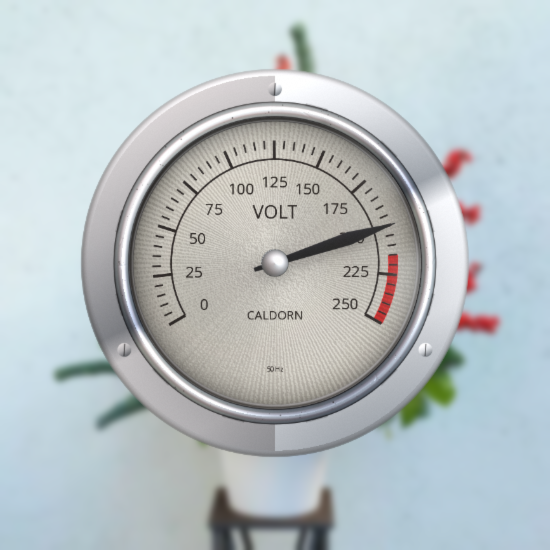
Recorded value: 200 V
